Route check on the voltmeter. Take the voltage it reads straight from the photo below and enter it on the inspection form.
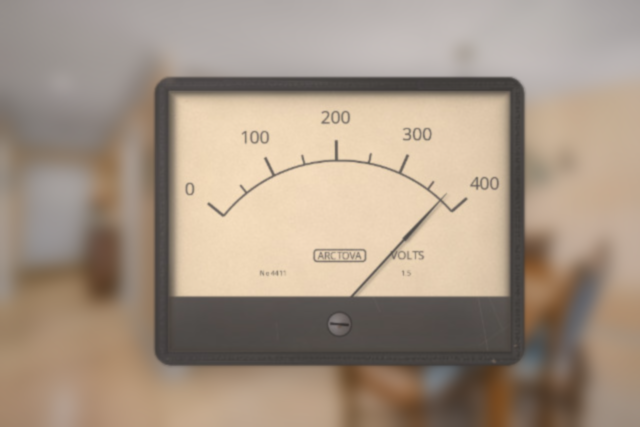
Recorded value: 375 V
